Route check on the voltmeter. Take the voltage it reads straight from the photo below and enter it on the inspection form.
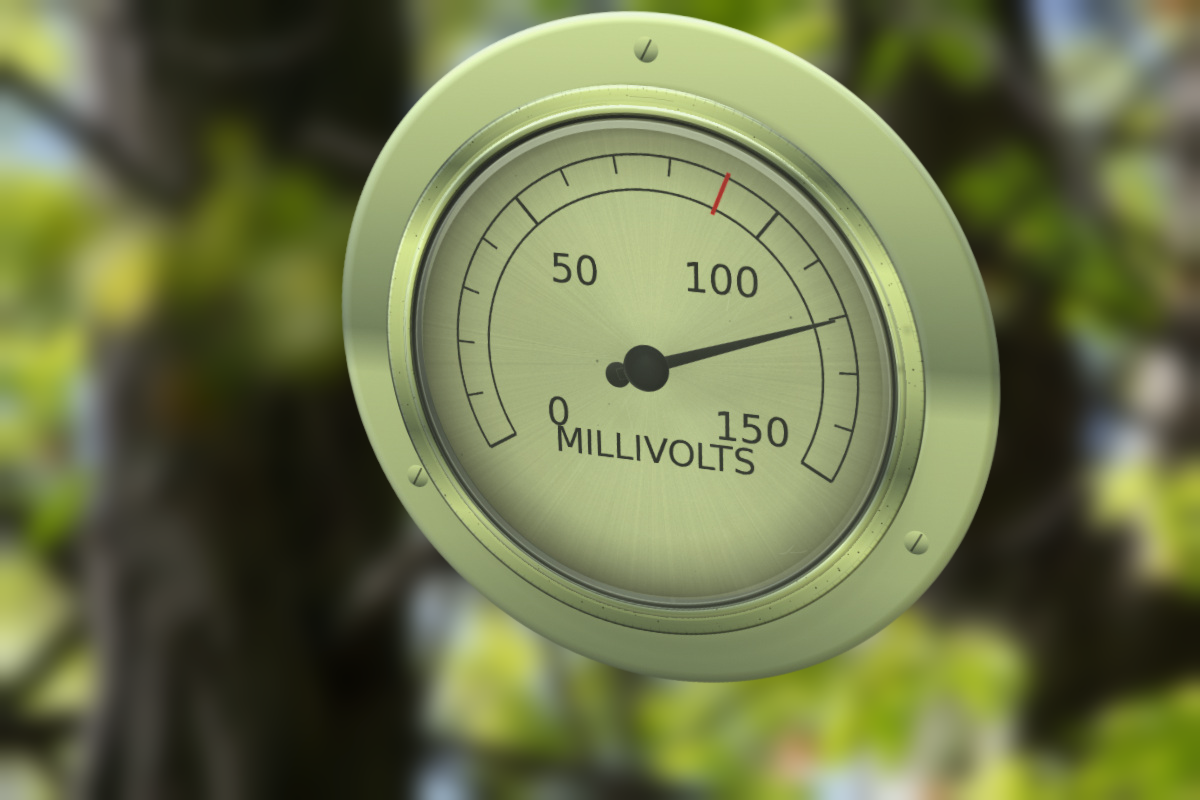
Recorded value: 120 mV
